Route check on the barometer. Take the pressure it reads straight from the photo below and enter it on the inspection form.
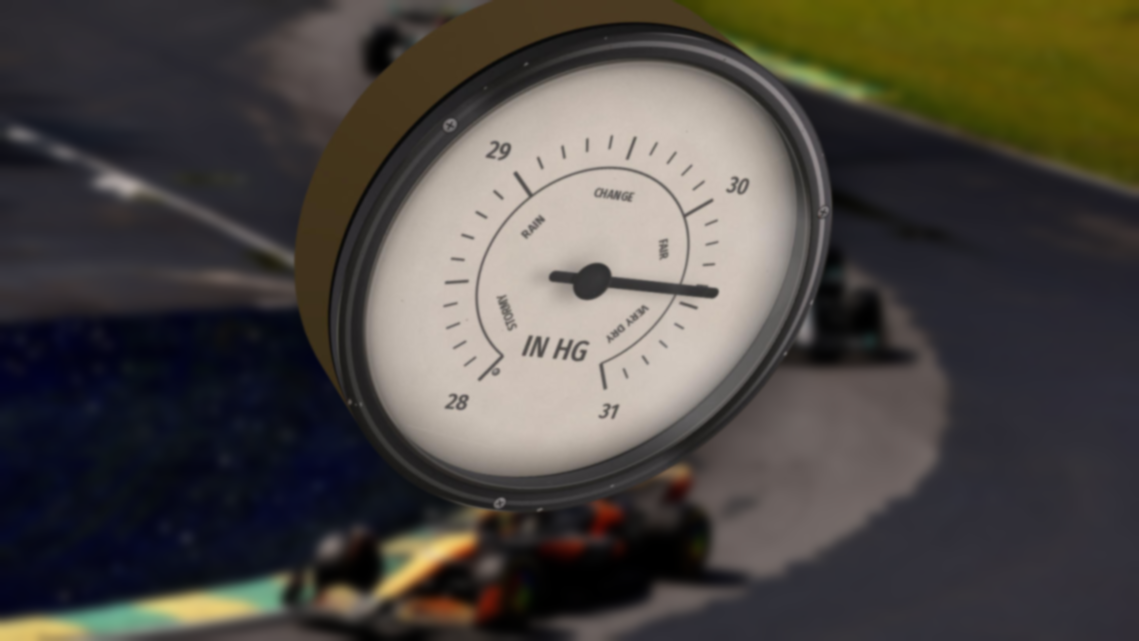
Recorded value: 30.4 inHg
